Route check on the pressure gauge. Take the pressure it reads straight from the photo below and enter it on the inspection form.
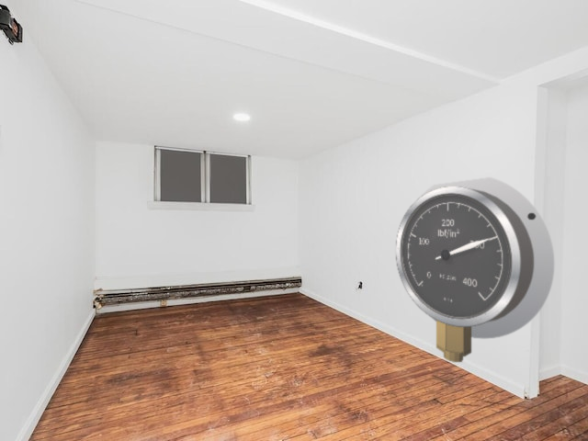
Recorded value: 300 psi
